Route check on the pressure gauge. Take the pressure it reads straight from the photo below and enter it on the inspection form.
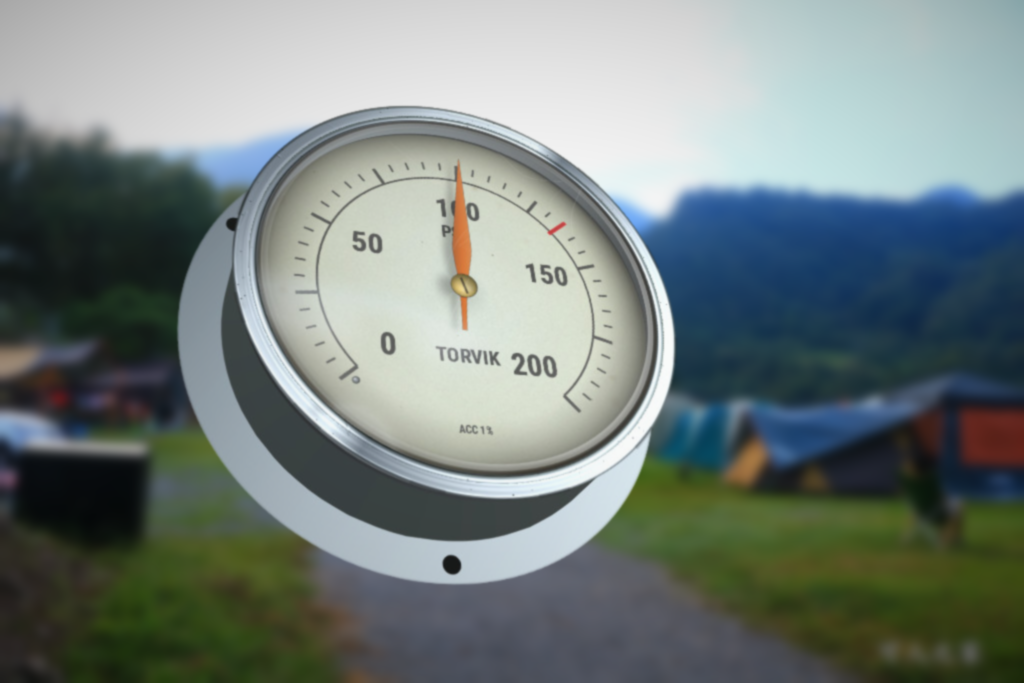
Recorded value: 100 psi
